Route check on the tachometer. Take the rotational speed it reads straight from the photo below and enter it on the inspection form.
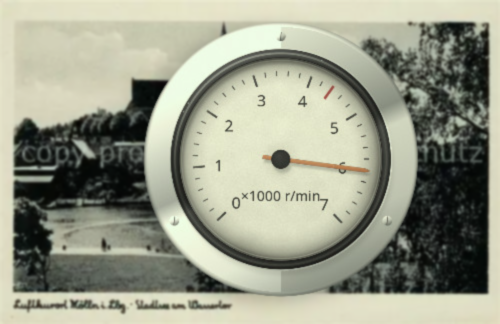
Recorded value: 6000 rpm
